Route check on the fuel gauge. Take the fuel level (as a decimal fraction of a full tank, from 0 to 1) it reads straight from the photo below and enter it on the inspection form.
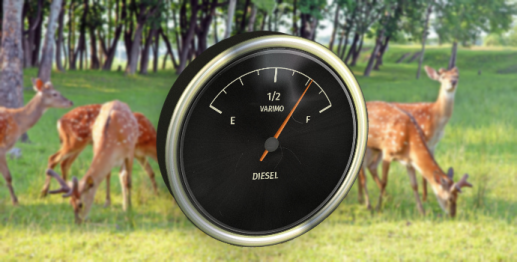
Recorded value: 0.75
